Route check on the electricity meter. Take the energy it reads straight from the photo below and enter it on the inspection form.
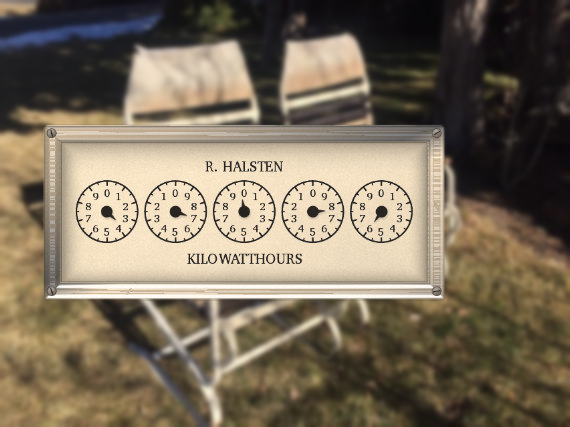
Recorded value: 36976 kWh
